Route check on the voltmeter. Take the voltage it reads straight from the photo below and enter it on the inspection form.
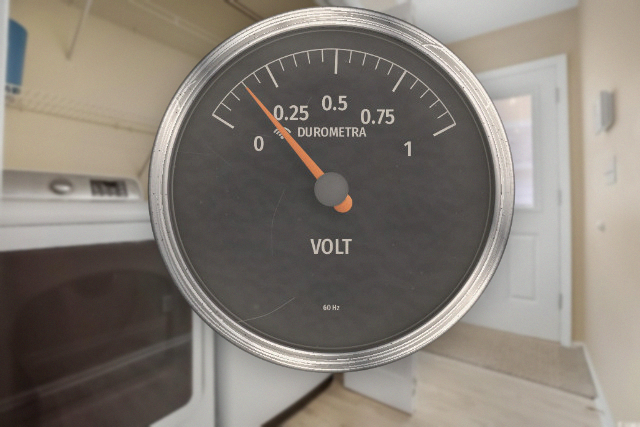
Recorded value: 0.15 V
